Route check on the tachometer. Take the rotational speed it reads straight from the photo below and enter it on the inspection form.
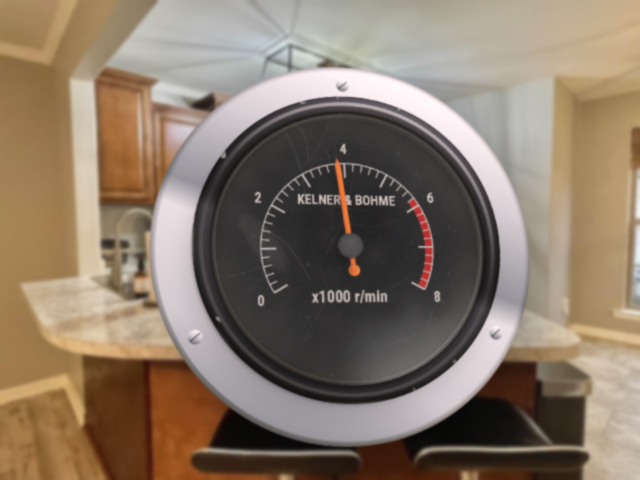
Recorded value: 3800 rpm
